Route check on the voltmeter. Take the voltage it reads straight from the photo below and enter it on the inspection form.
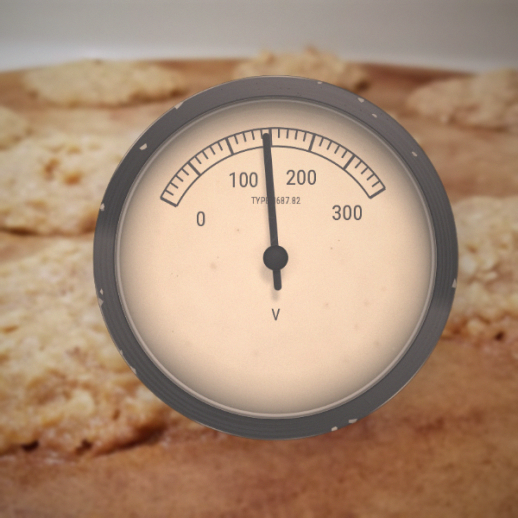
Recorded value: 145 V
